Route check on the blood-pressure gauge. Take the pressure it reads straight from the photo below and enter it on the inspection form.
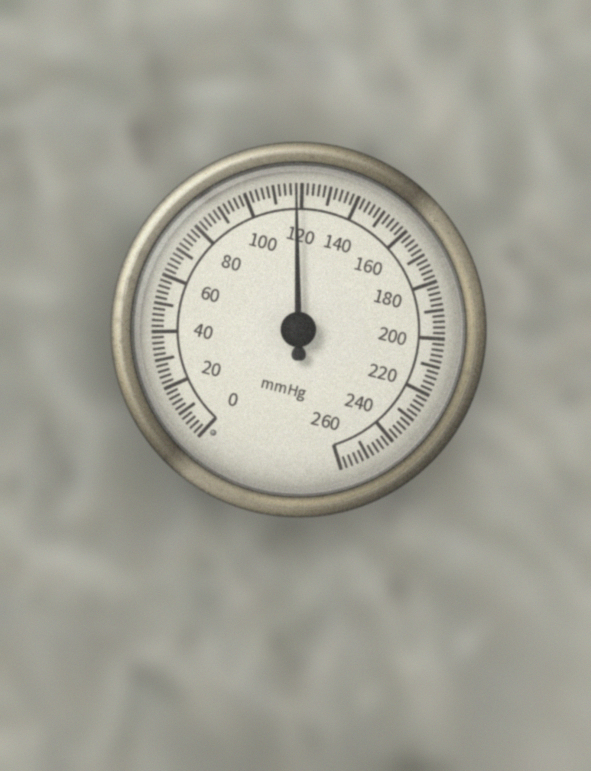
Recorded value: 118 mmHg
